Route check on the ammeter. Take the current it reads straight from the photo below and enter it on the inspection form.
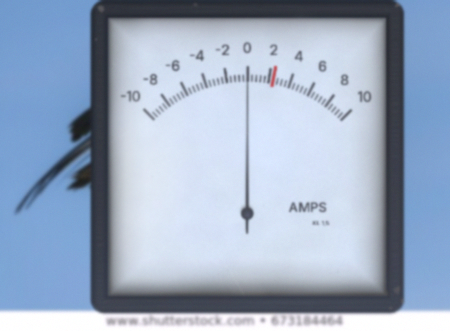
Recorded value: 0 A
